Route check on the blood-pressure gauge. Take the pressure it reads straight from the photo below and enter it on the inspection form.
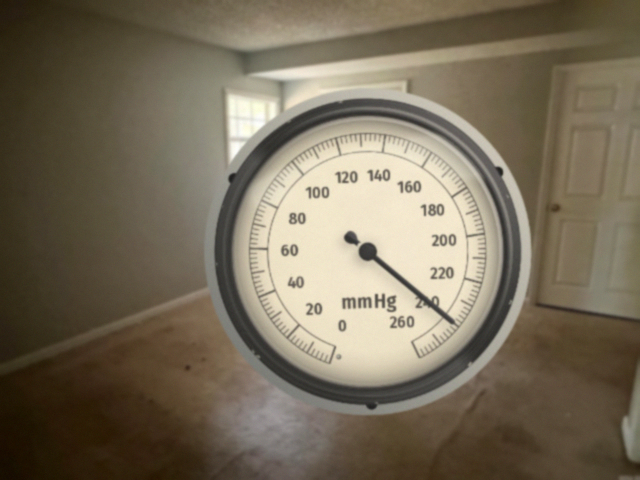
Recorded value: 240 mmHg
